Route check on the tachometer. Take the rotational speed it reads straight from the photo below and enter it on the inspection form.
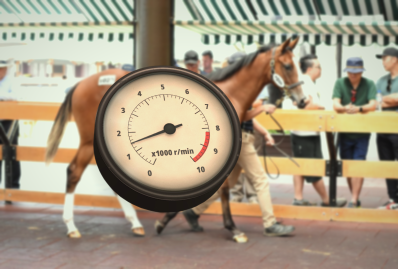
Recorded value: 1400 rpm
